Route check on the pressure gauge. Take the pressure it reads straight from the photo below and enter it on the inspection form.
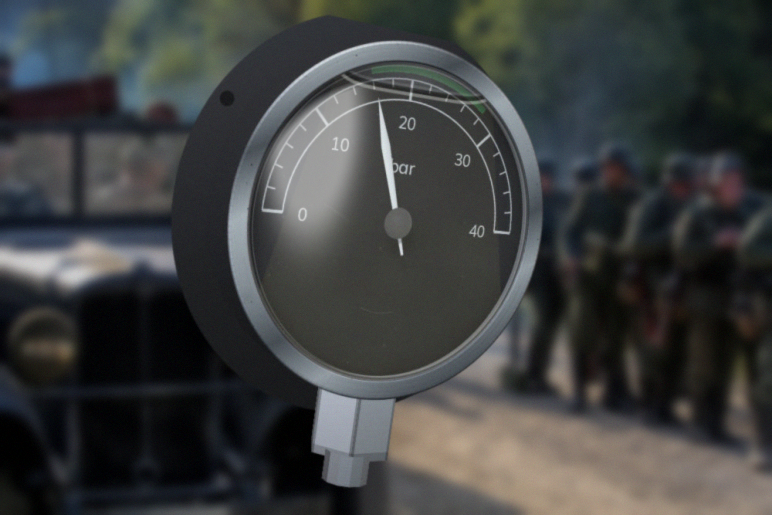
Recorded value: 16 bar
